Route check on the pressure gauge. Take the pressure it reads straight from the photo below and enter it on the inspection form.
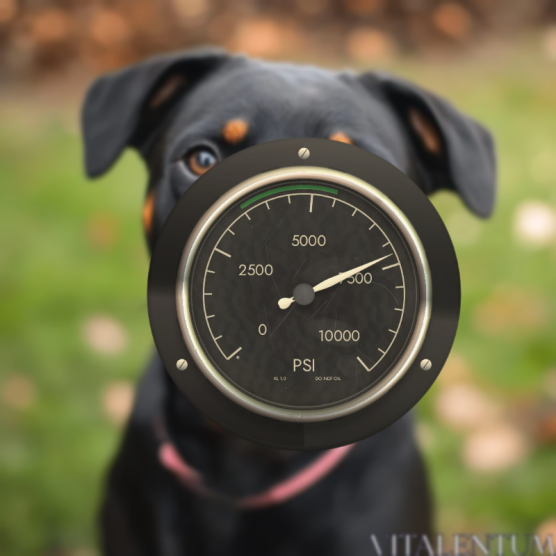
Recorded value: 7250 psi
